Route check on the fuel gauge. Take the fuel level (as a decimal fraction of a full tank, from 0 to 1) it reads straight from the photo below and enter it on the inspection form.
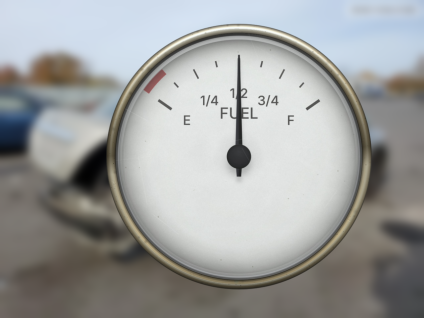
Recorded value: 0.5
